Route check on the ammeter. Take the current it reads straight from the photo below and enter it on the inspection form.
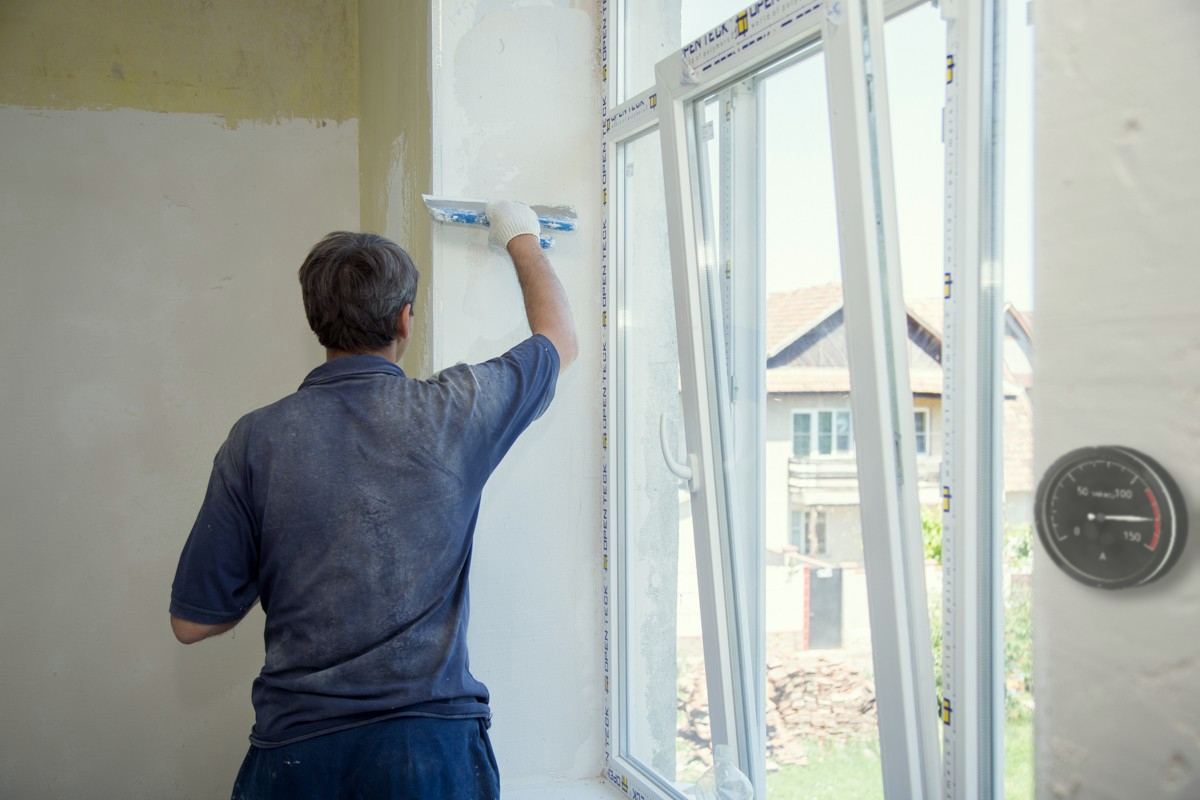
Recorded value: 130 A
